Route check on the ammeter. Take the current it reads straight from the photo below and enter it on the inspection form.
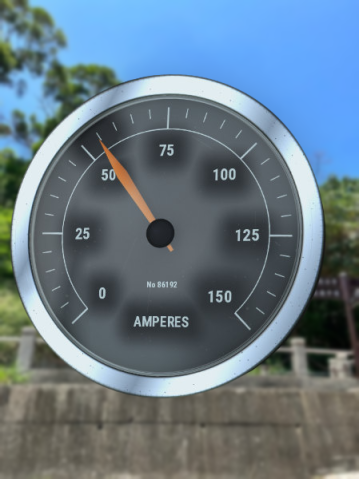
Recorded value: 55 A
